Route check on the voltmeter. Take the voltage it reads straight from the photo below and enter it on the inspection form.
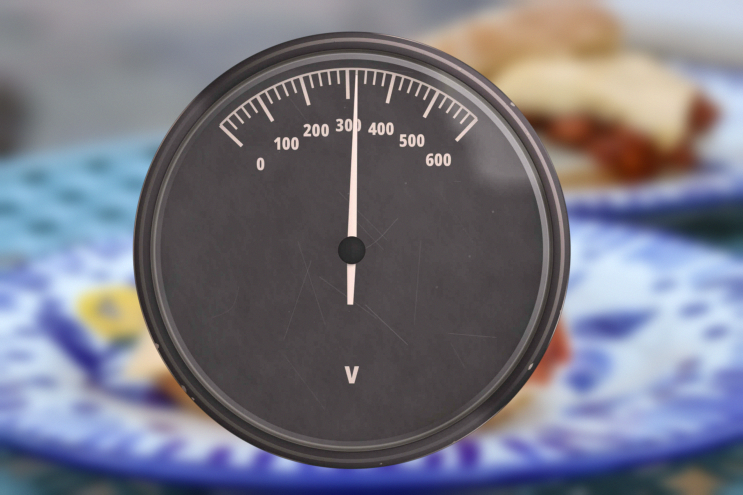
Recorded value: 320 V
